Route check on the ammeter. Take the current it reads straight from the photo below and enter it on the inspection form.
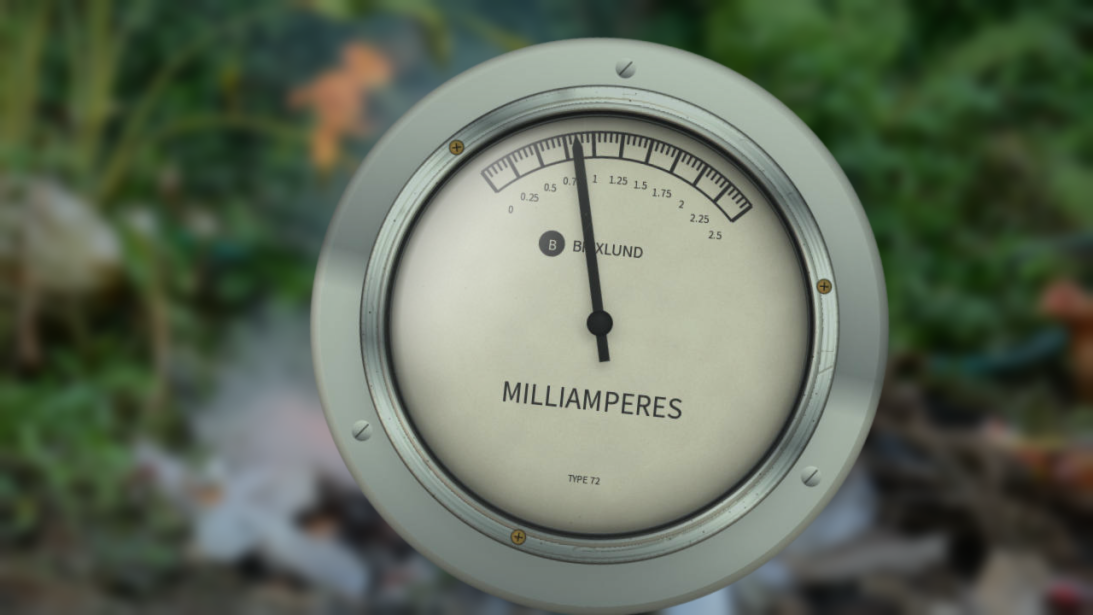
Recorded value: 0.85 mA
